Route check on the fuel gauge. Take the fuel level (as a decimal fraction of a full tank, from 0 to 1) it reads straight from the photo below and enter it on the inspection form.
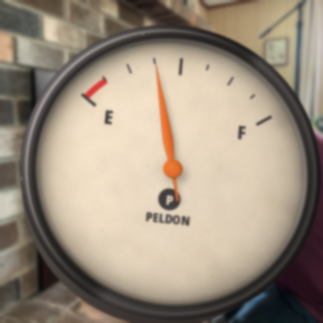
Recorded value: 0.375
